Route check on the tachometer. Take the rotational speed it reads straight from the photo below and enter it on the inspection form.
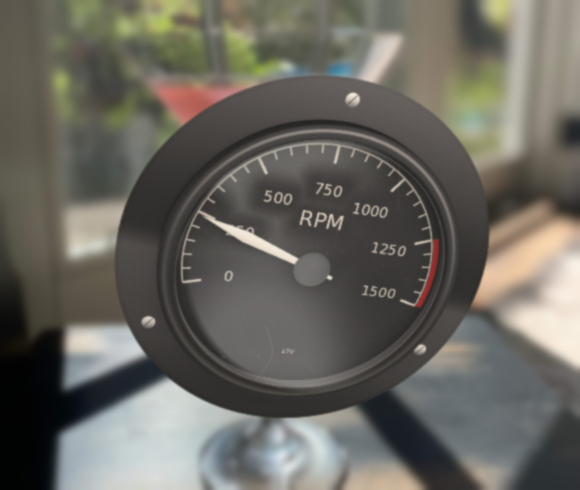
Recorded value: 250 rpm
